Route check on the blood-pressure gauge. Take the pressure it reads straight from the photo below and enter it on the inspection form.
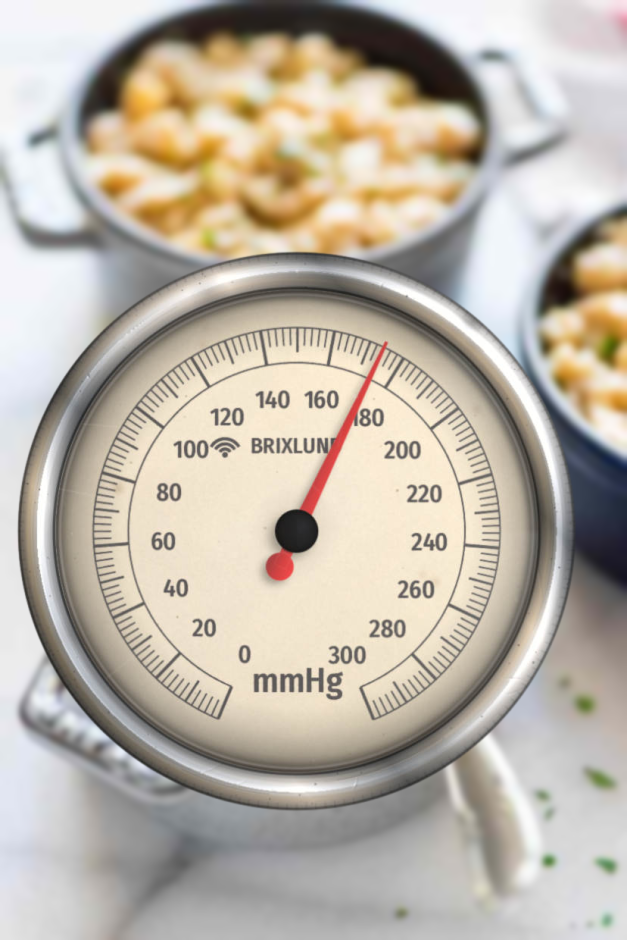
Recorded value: 174 mmHg
